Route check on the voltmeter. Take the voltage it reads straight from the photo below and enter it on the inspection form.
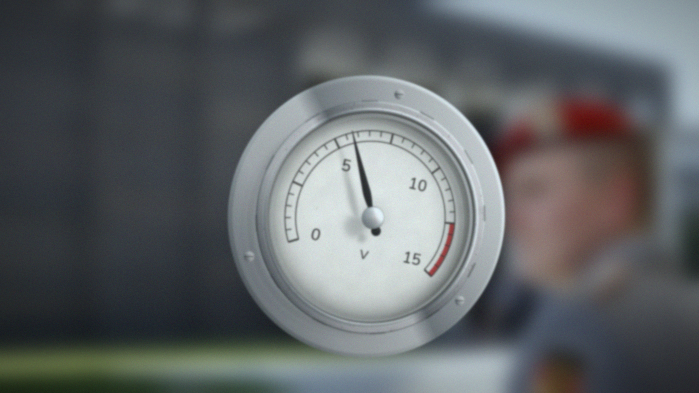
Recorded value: 5.75 V
